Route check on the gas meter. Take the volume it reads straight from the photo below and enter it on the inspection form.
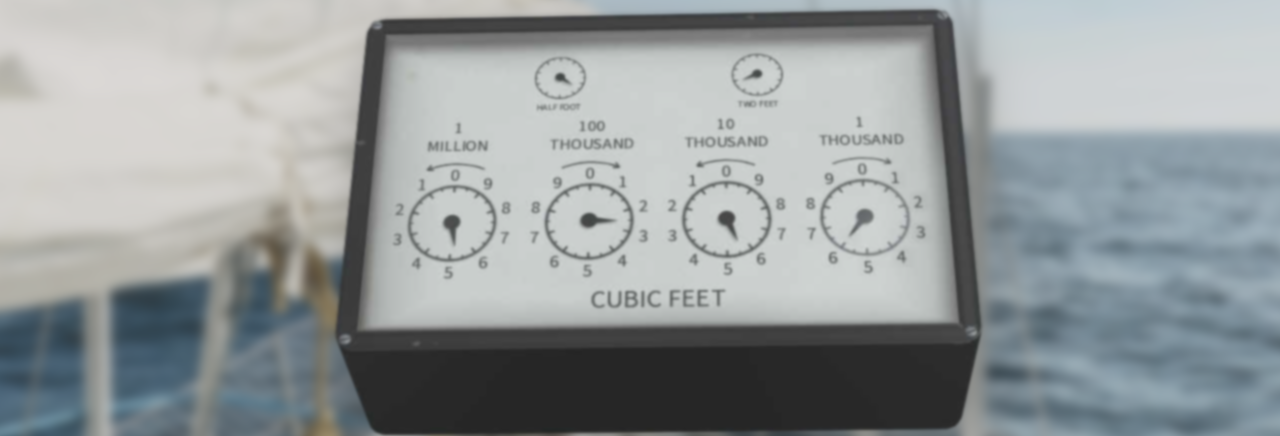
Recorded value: 525600 ft³
